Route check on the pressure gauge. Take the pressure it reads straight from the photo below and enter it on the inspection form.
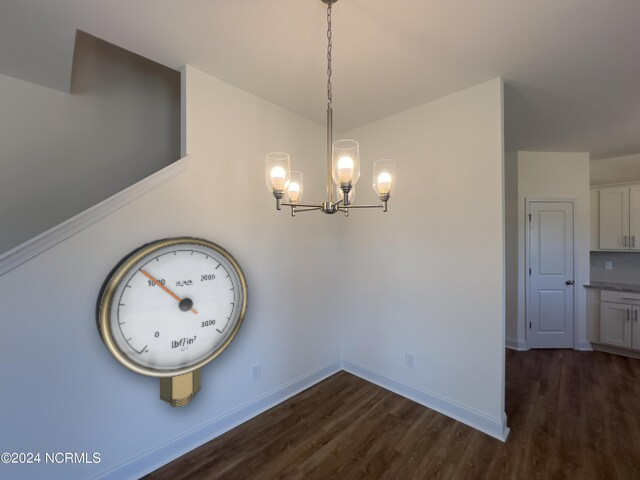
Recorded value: 1000 psi
